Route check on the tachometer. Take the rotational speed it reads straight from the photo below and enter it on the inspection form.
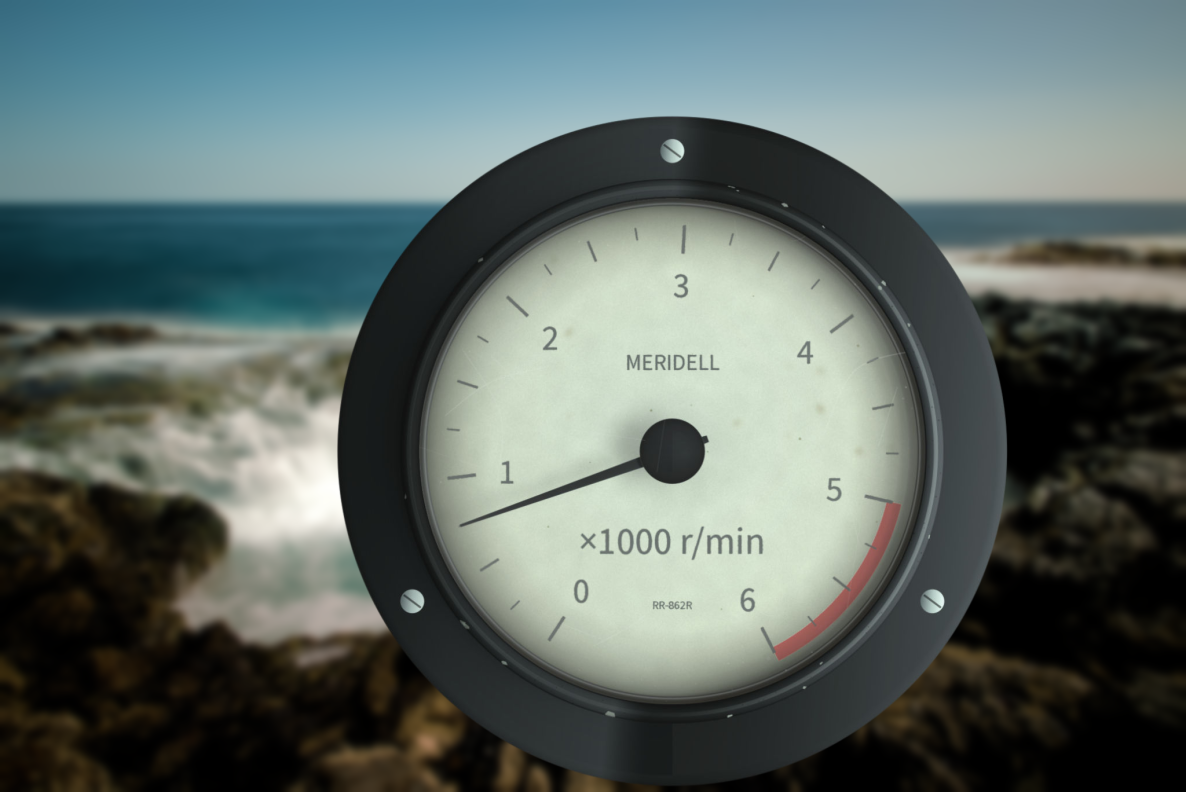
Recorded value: 750 rpm
